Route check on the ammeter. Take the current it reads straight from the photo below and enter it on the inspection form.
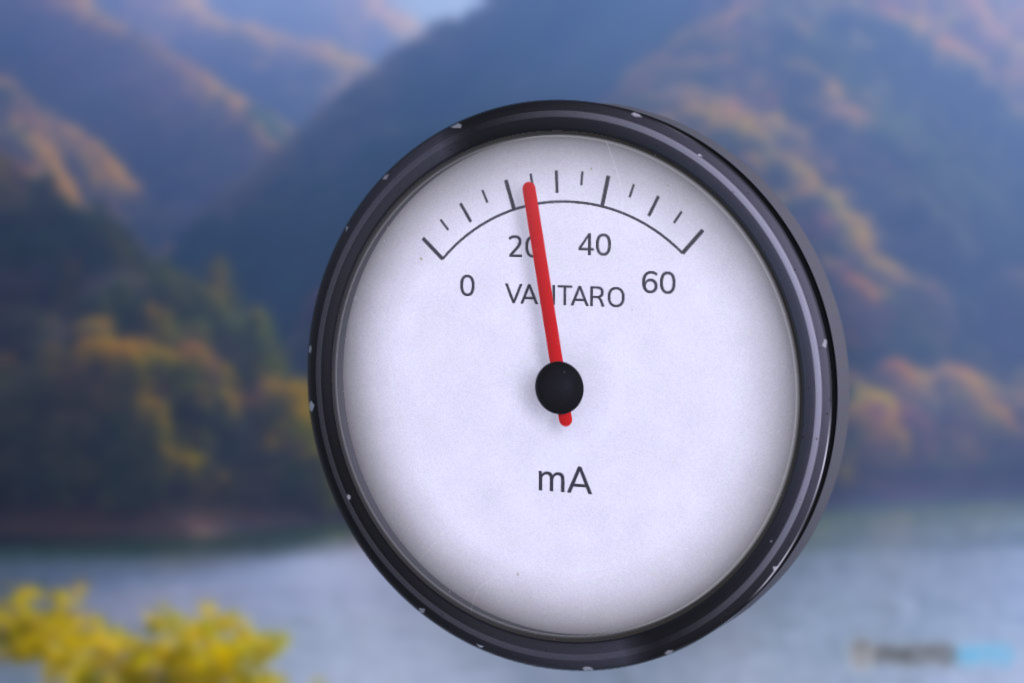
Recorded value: 25 mA
